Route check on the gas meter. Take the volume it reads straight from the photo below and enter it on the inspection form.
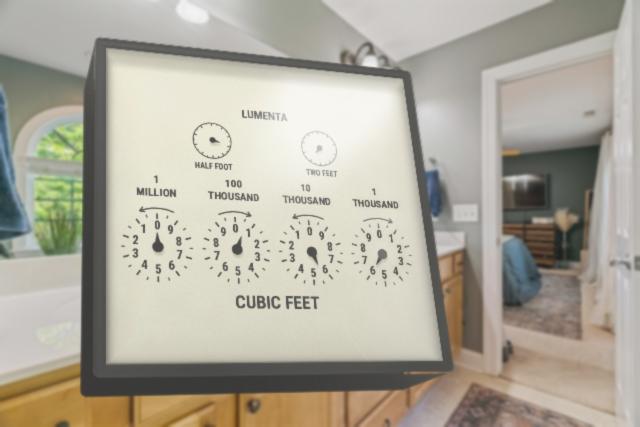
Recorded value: 5600 ft³
